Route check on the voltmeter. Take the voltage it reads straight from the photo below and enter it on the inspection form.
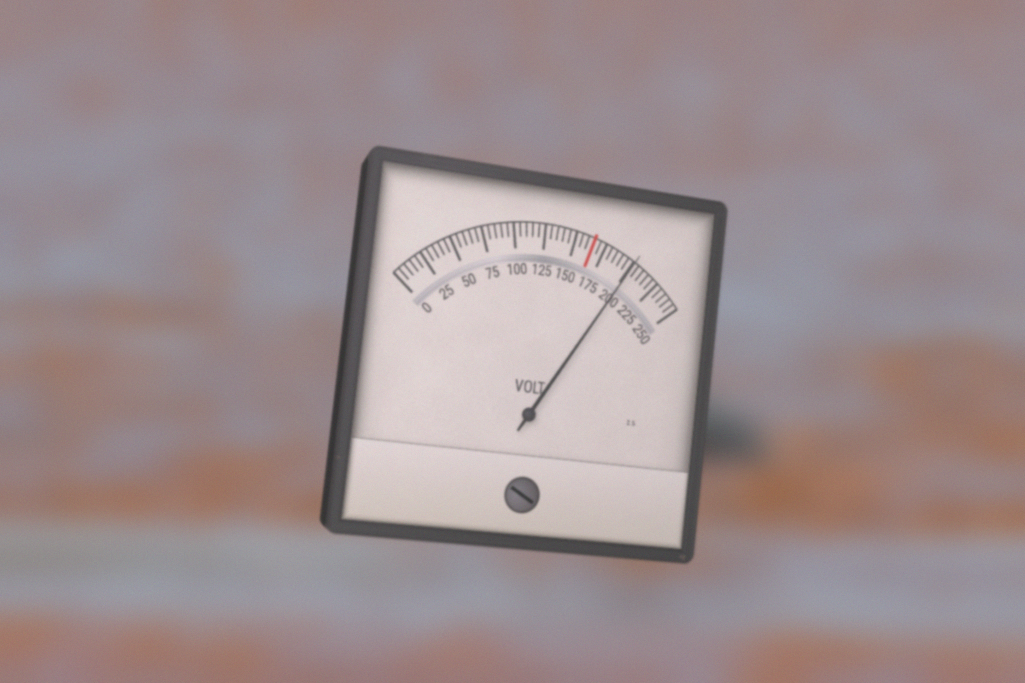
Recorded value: 200 V
